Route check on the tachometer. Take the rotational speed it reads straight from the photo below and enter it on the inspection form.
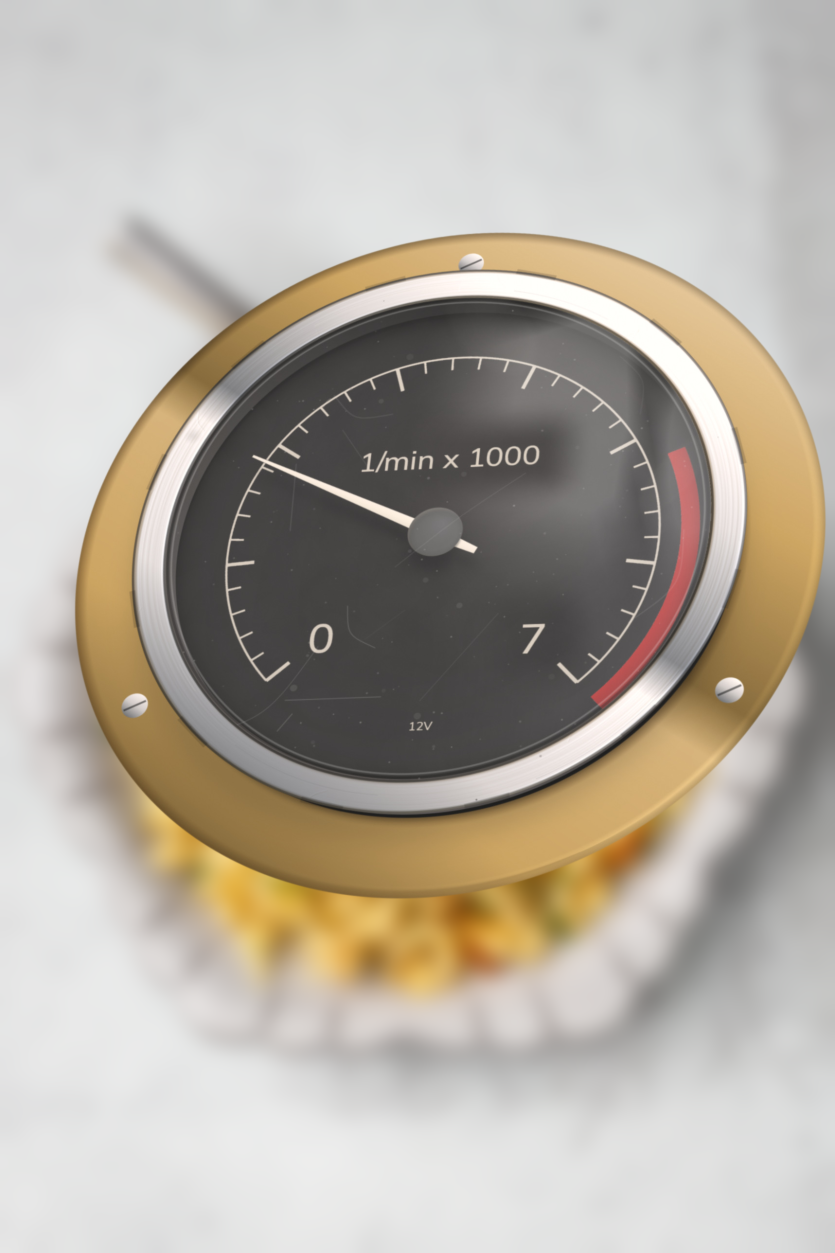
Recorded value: 1800 rpm
